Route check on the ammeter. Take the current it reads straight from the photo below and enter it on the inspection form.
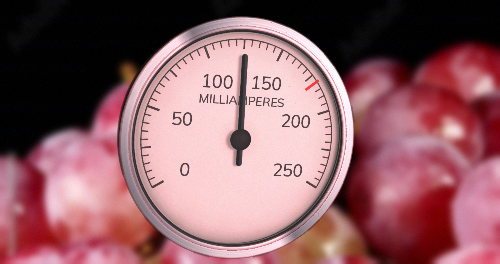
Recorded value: 125 mA
